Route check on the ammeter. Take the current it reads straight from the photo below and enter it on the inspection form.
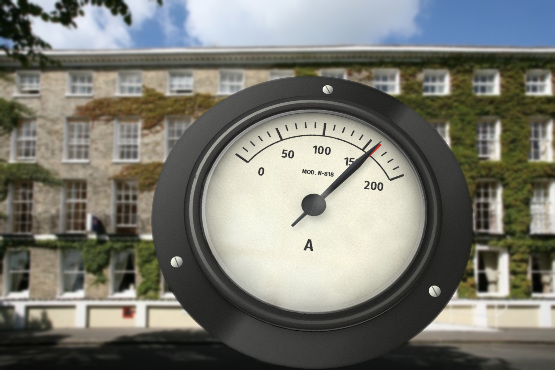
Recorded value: 160 A
